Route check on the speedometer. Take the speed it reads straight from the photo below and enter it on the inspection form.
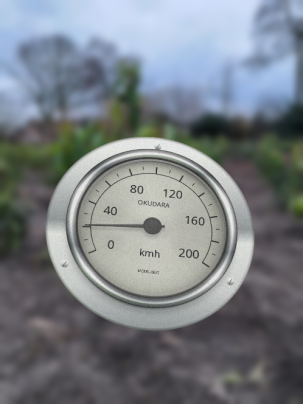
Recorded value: 20 km/h
